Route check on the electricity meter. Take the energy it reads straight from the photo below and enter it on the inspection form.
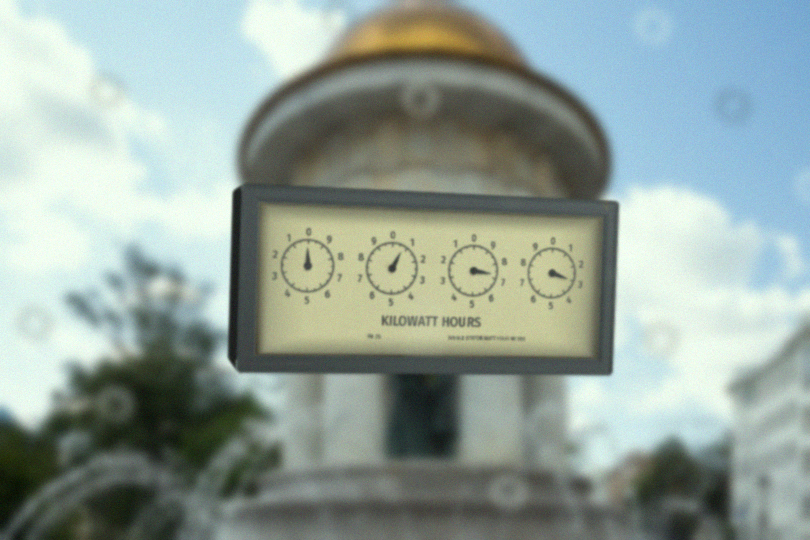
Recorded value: 73 kWh
